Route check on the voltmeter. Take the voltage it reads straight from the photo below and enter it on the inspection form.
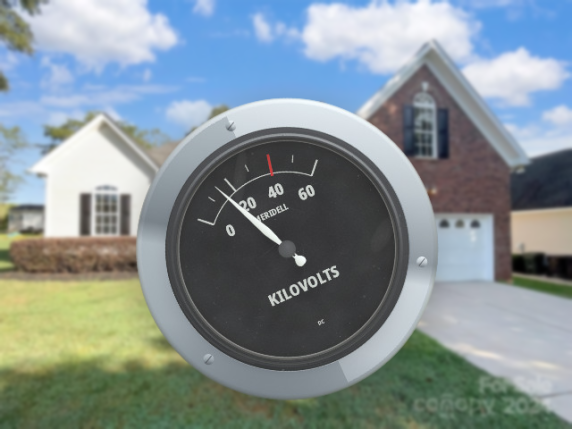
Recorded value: 15 kV
